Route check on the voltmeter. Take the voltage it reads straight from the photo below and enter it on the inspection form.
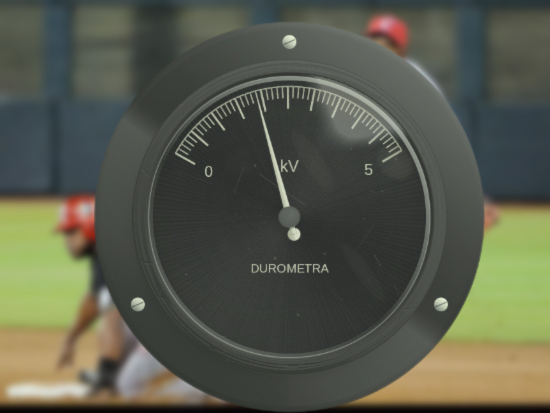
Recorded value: 1.9 kV
